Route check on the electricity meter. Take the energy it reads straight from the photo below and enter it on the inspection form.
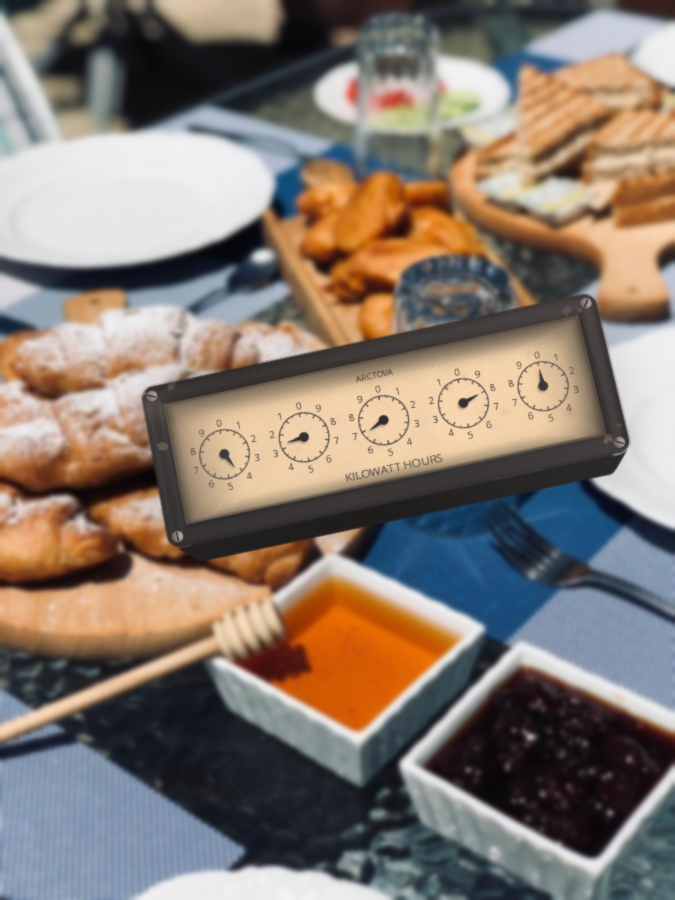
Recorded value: 42680 kWh
